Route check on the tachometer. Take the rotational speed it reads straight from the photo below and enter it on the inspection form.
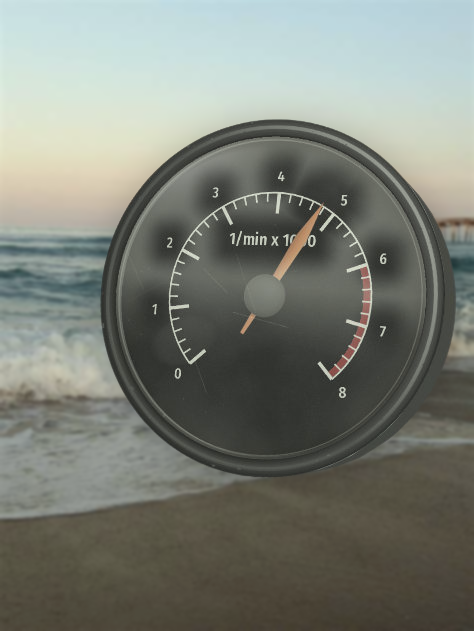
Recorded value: 4800 rpm
